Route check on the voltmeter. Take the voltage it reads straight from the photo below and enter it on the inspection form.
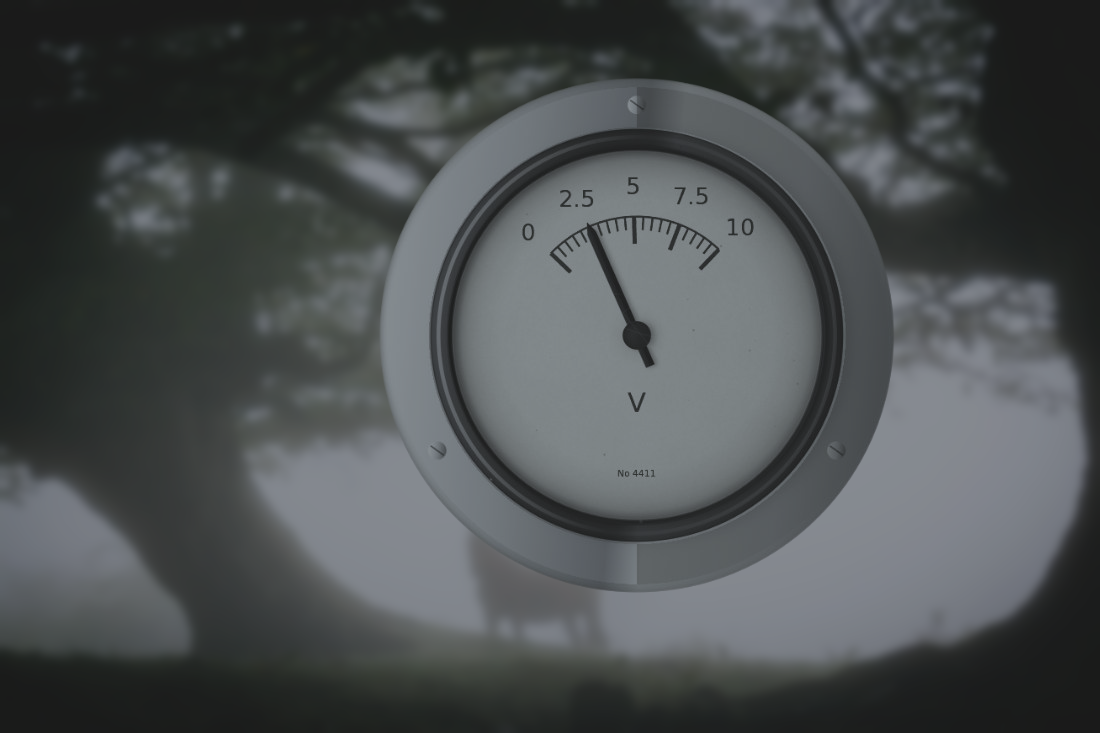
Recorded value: 2.5 V
